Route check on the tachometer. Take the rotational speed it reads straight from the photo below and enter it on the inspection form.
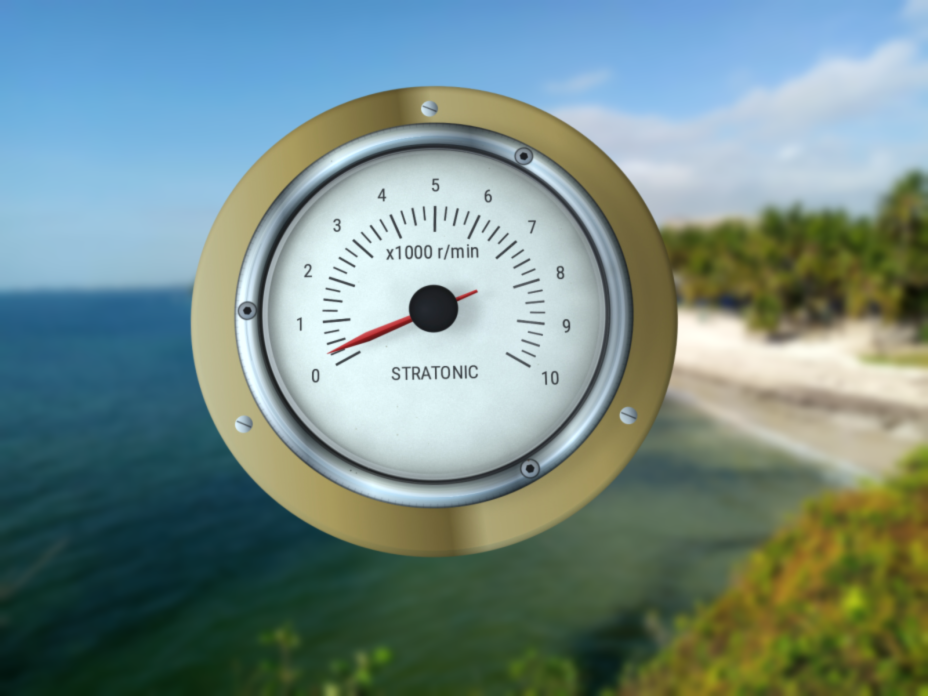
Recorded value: 250 rpm
